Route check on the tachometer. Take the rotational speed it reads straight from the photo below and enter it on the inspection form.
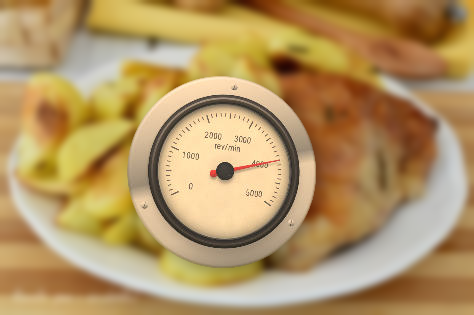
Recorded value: 4000 rpm
